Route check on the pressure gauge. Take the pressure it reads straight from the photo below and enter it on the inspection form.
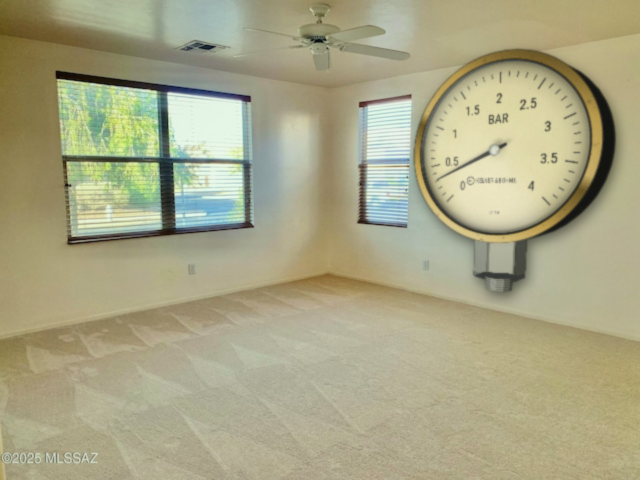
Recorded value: 0.3 bar
